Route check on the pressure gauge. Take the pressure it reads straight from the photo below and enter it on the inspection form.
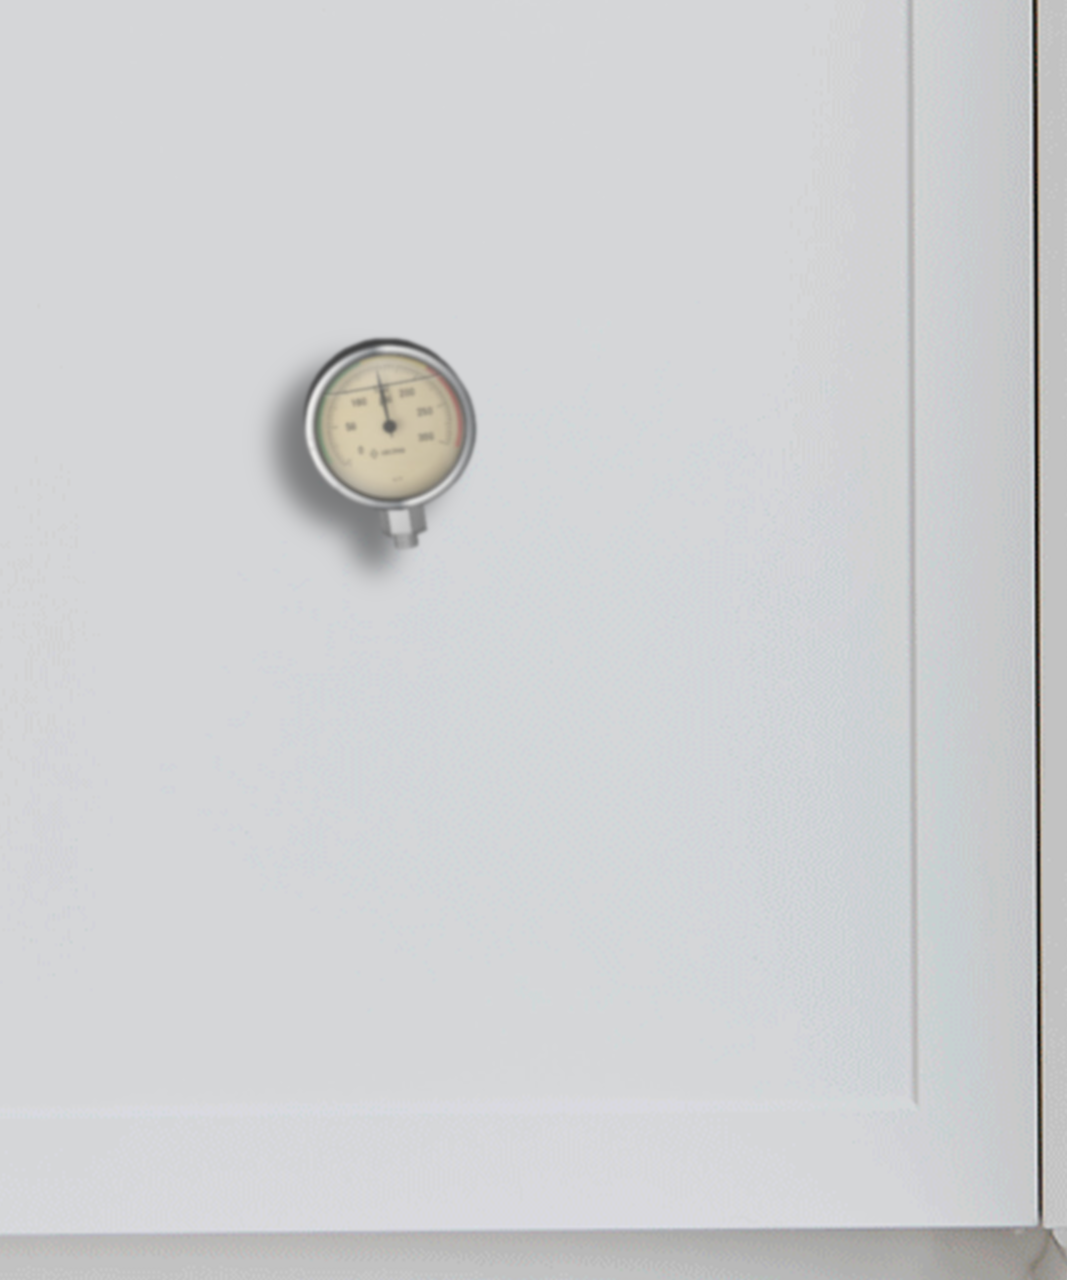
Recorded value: 150 psi
